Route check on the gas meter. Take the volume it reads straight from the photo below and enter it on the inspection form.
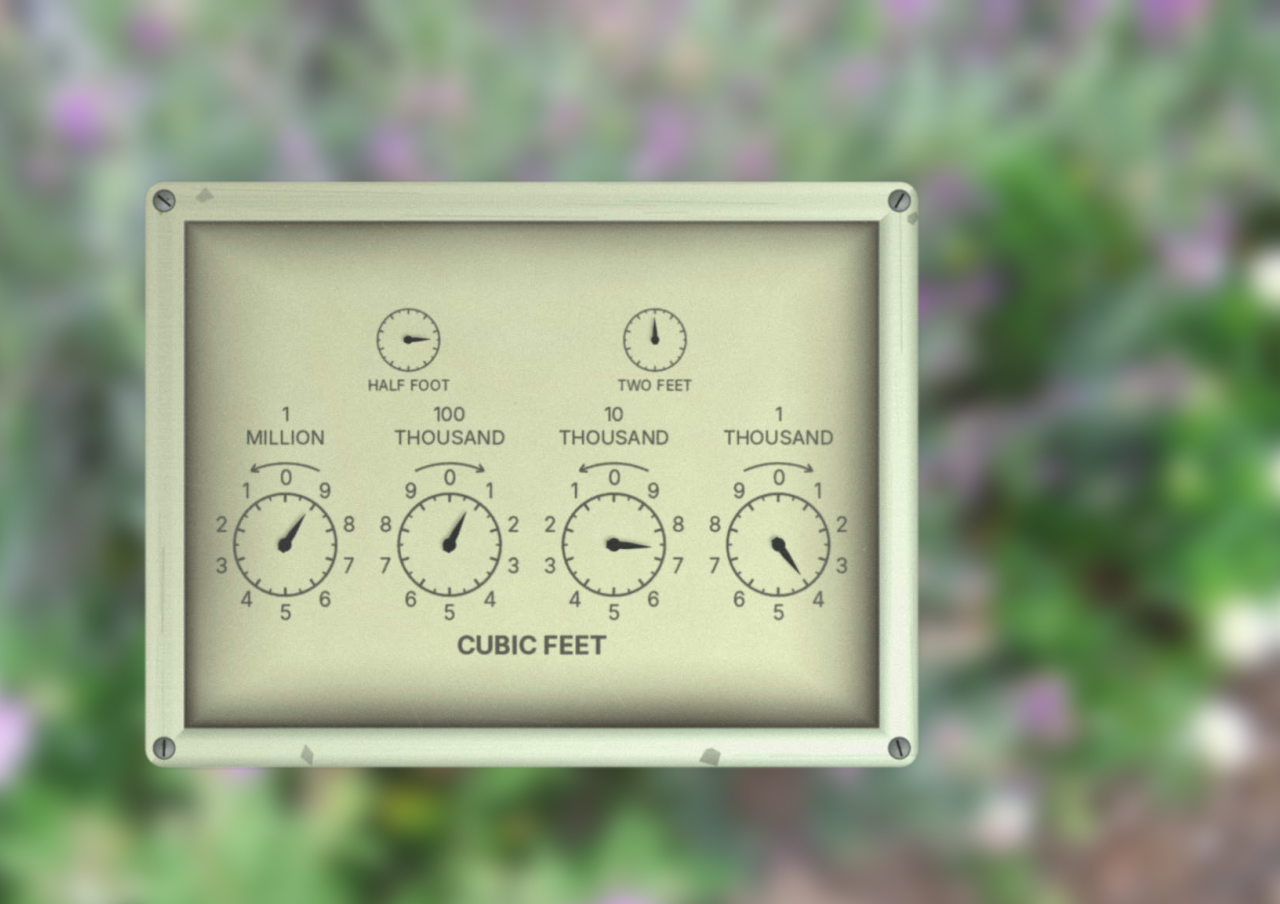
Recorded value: 907400 ft³
